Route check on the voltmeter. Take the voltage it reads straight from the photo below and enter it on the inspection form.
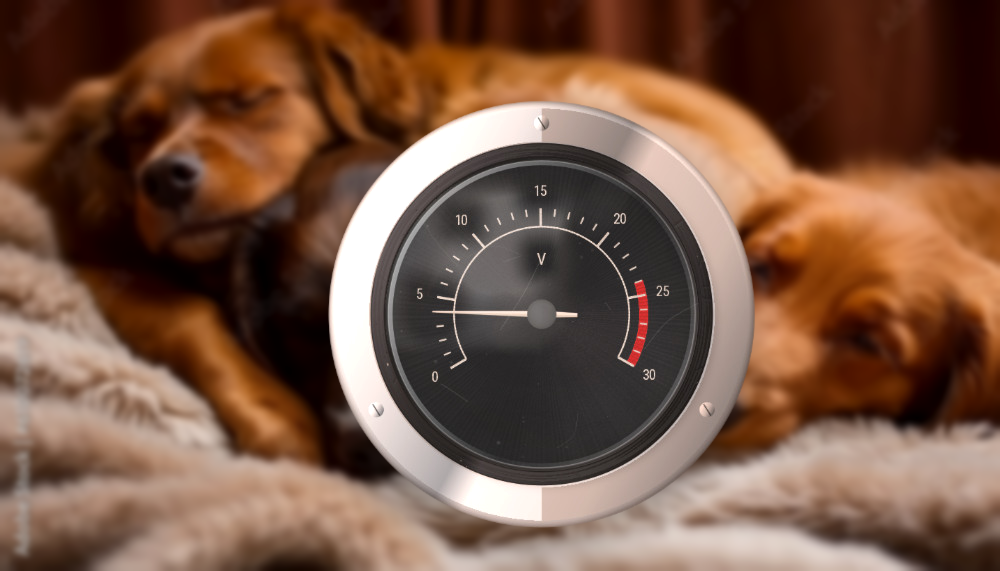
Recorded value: 4 V
